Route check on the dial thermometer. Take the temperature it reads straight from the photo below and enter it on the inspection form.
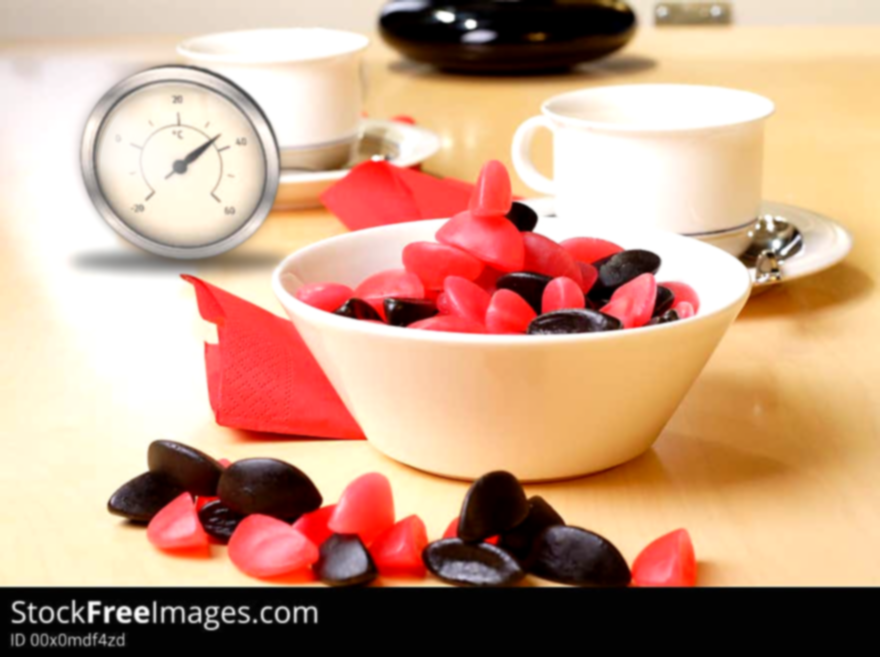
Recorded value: 35 °C
